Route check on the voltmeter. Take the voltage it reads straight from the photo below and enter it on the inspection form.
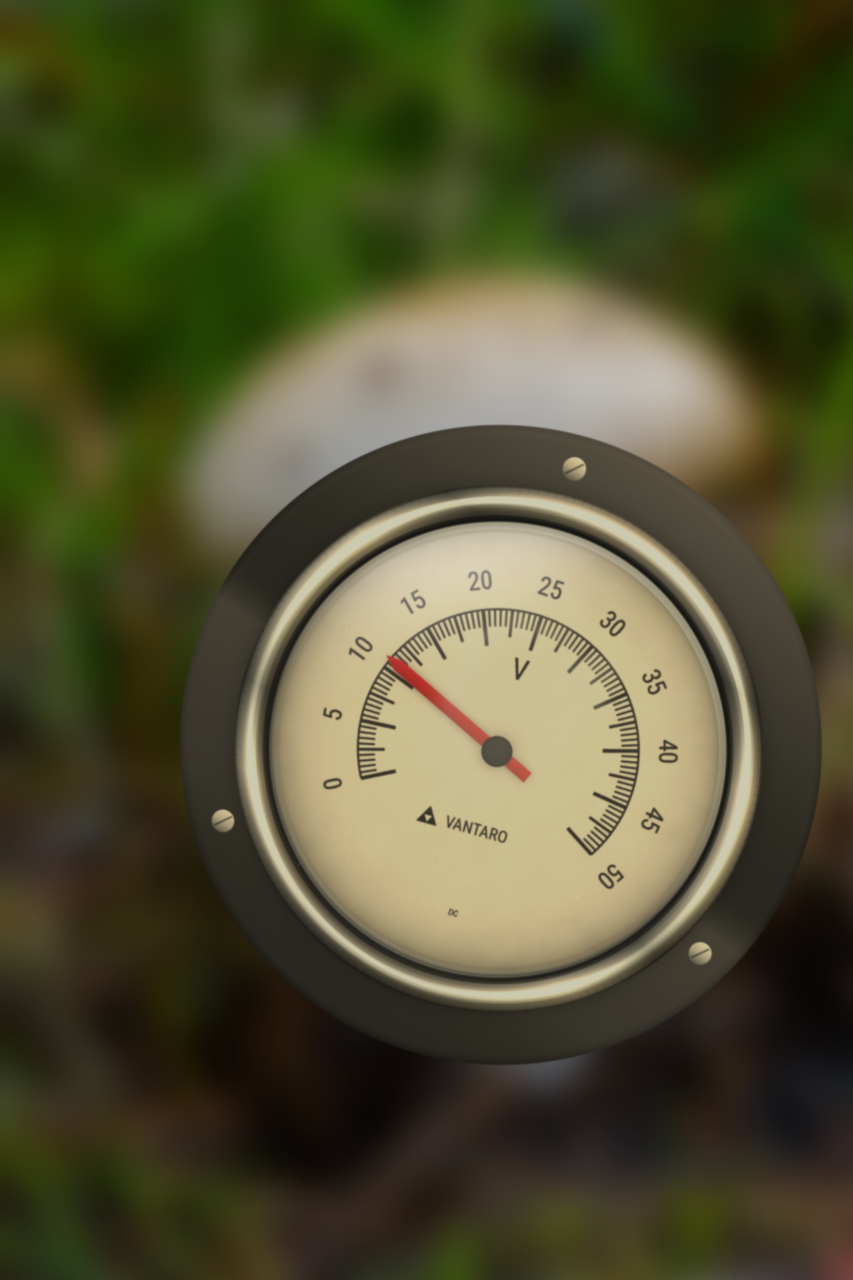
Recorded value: 11 V
